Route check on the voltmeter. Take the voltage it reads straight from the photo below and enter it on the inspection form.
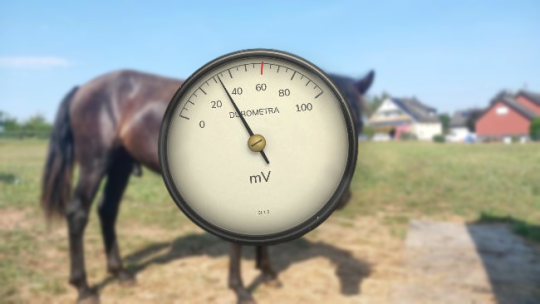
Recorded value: 32.5 mV
